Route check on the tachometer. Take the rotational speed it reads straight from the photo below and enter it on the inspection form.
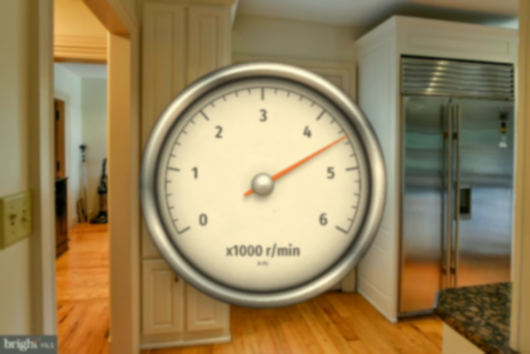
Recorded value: 4500 rpm
